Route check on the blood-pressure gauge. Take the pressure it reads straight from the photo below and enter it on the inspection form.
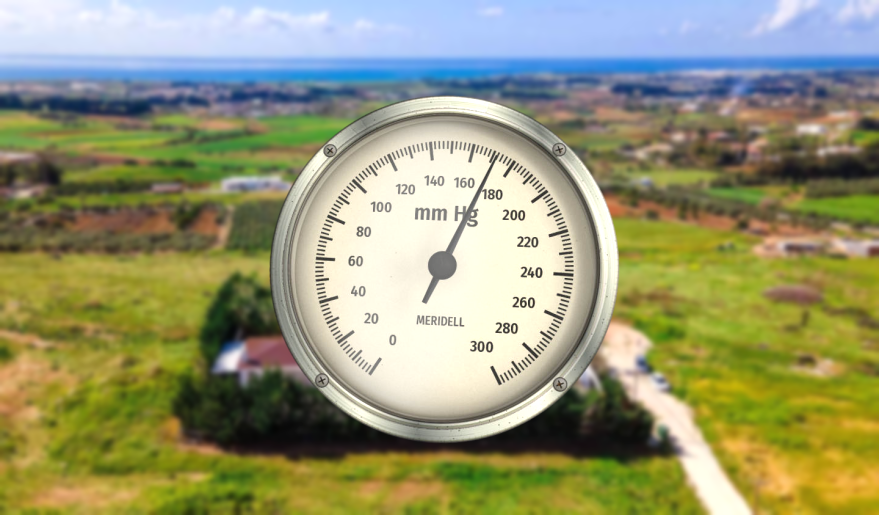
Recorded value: 172 mmHg
